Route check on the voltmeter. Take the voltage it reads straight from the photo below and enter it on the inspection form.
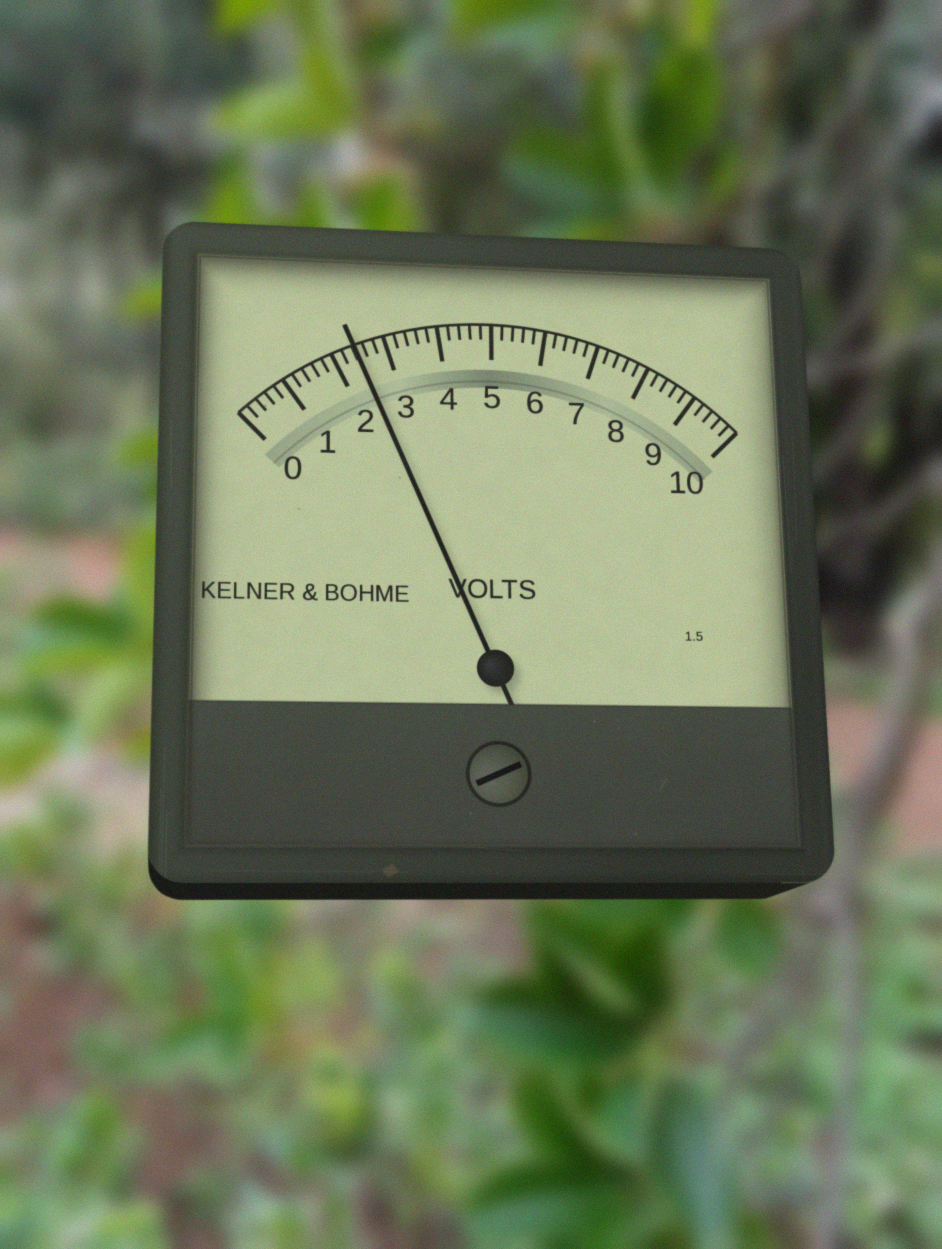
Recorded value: 2.4 V
